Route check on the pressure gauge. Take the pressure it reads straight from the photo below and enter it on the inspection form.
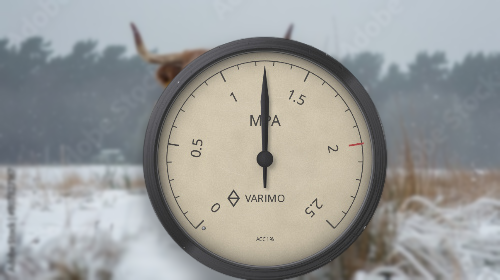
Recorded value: 1.25 MPa
